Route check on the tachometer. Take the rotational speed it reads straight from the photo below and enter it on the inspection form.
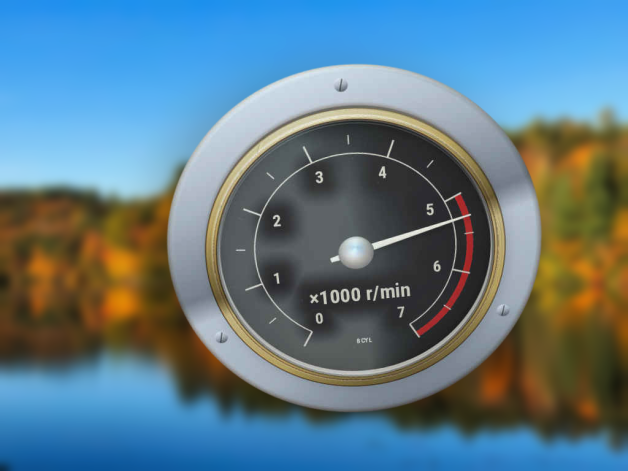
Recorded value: 5250 rpm
